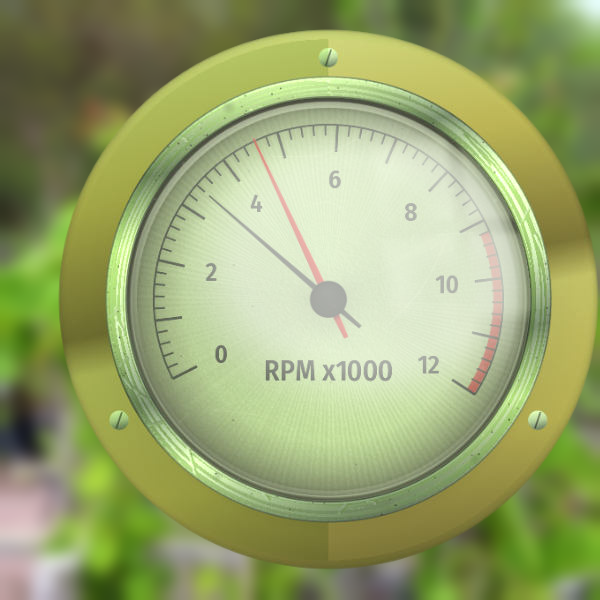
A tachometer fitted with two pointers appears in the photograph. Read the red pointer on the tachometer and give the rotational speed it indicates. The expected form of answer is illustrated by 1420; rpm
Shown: 4600; rpm
